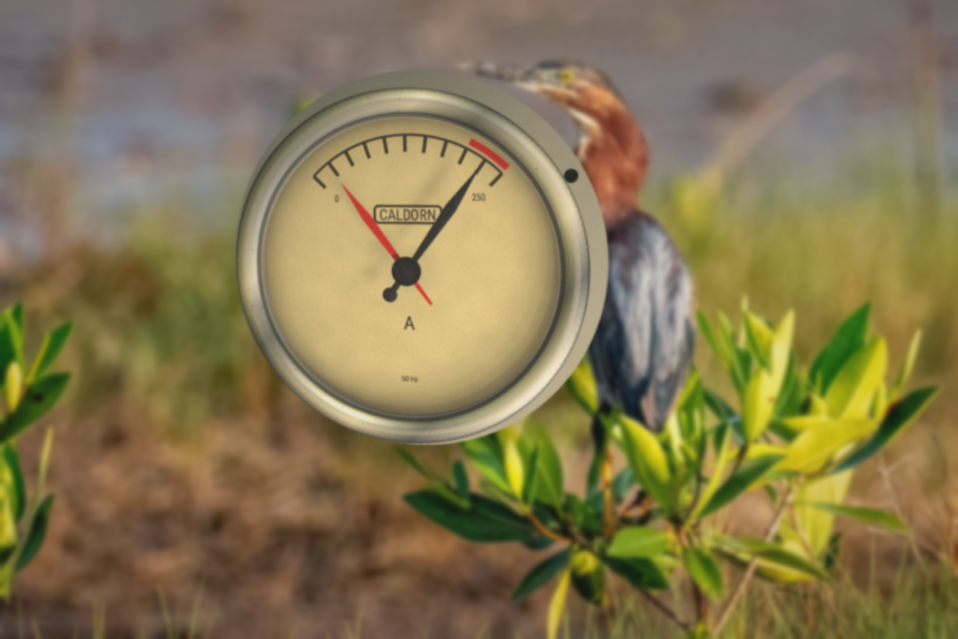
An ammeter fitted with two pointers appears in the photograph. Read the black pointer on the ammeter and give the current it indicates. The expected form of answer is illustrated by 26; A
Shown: 225; A
